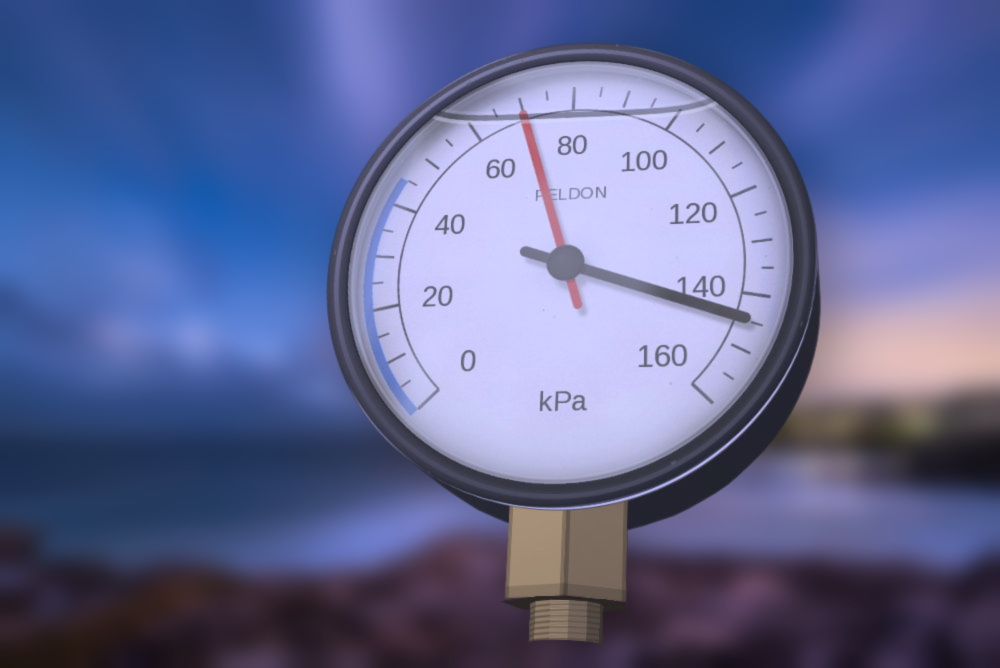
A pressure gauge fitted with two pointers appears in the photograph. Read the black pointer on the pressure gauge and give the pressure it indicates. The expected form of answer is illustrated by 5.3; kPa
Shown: 145; kPa
